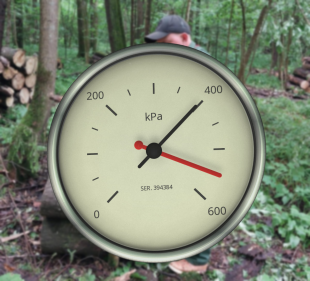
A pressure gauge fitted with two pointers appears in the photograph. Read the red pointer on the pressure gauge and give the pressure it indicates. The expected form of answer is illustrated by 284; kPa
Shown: 550; kPa
